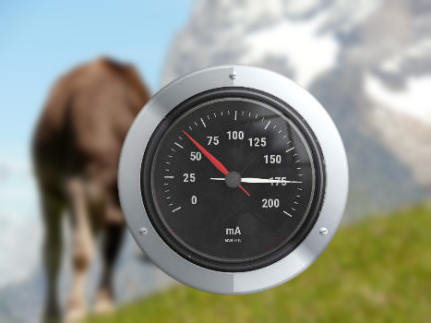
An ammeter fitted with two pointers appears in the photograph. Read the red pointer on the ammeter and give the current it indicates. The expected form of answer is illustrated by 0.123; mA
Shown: 60; mA
